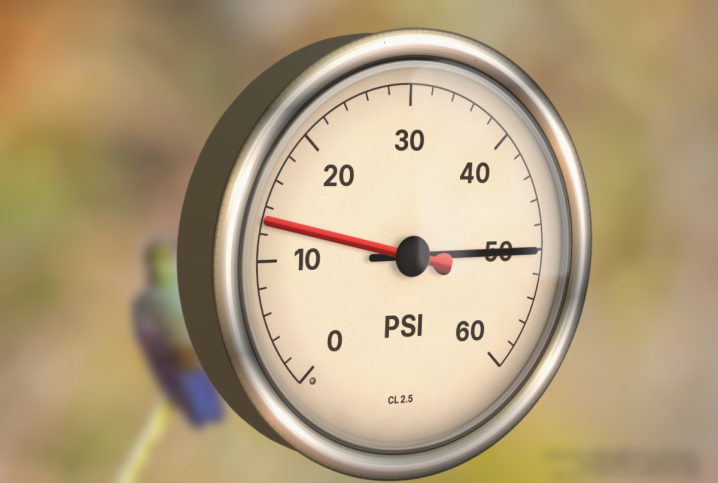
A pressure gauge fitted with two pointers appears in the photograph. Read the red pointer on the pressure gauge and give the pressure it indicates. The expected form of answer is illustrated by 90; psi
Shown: 13; psi
